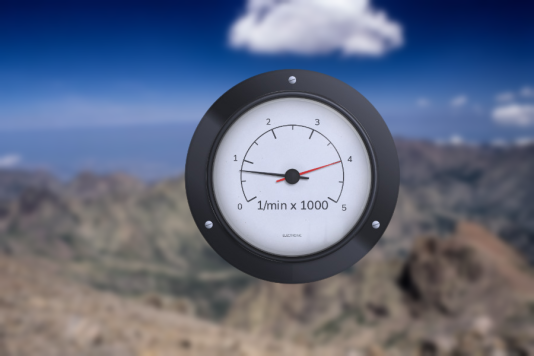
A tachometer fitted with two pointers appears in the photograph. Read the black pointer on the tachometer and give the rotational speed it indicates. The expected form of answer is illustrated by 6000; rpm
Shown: 750; rpm
